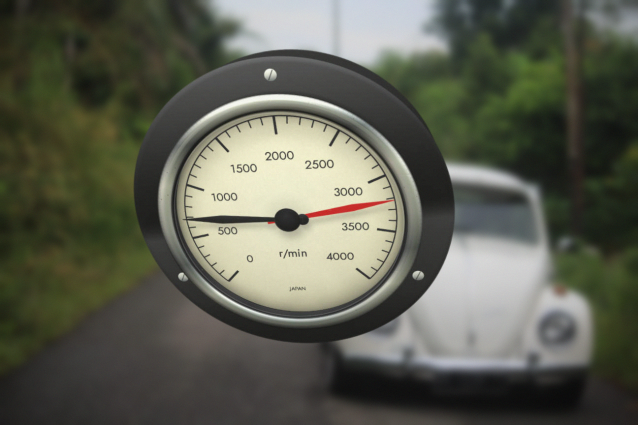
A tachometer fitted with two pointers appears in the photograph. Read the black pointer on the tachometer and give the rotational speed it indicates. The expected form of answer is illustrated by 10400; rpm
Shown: 700; rpm
